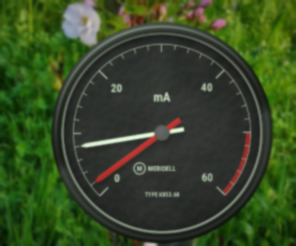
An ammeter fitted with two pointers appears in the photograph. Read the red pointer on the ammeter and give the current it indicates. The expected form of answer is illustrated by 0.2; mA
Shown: 2; mA
